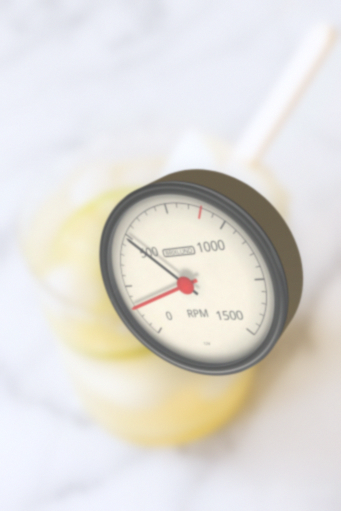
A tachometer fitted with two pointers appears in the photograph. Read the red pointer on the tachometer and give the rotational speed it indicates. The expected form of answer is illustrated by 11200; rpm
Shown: 150; rpm
